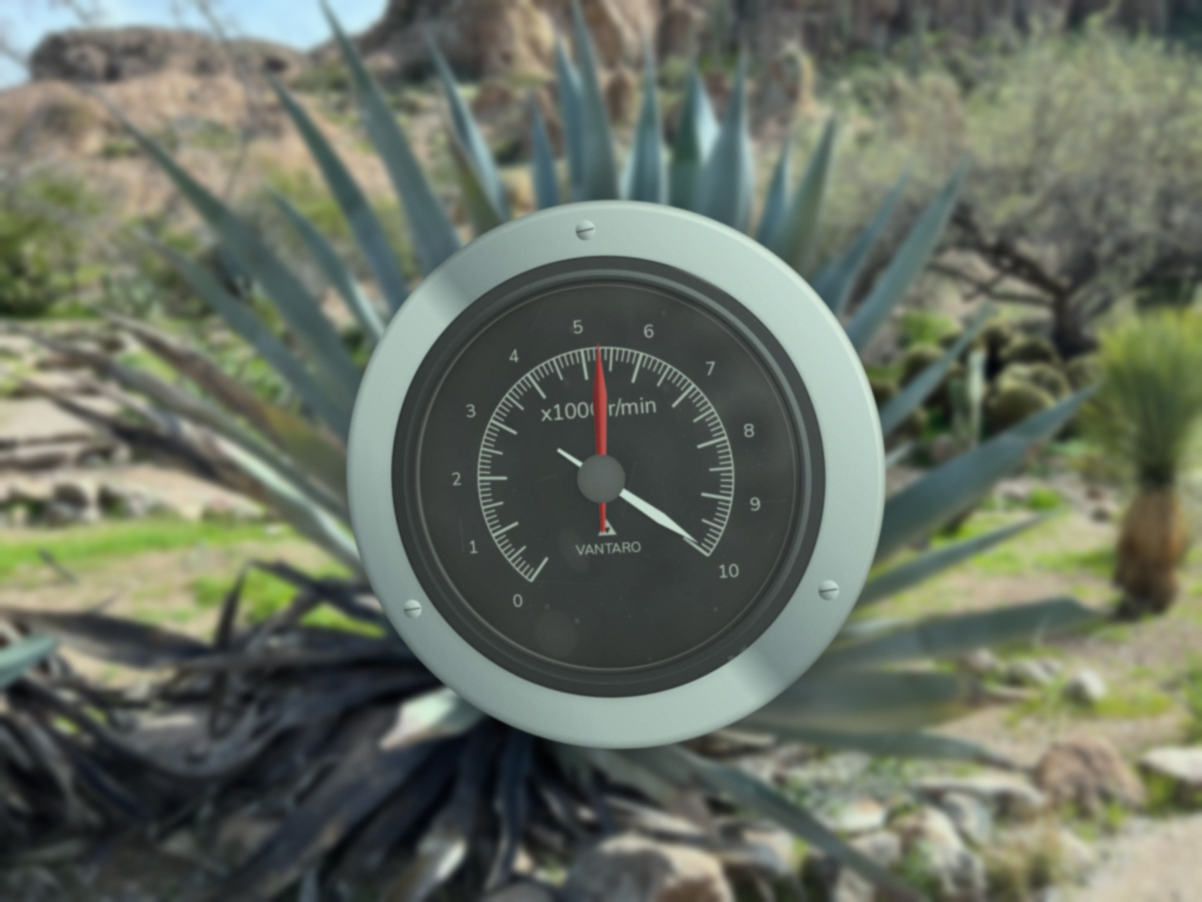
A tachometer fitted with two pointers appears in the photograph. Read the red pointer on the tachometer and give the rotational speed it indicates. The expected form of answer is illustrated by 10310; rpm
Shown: 5300; rpm
